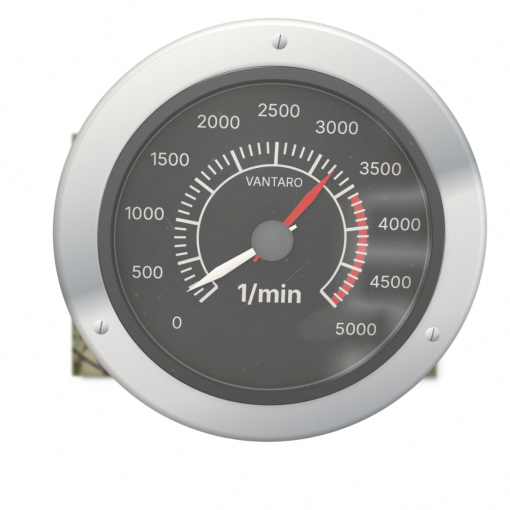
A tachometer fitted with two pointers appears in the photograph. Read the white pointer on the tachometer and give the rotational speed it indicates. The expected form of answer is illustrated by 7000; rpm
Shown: 200; rpm
